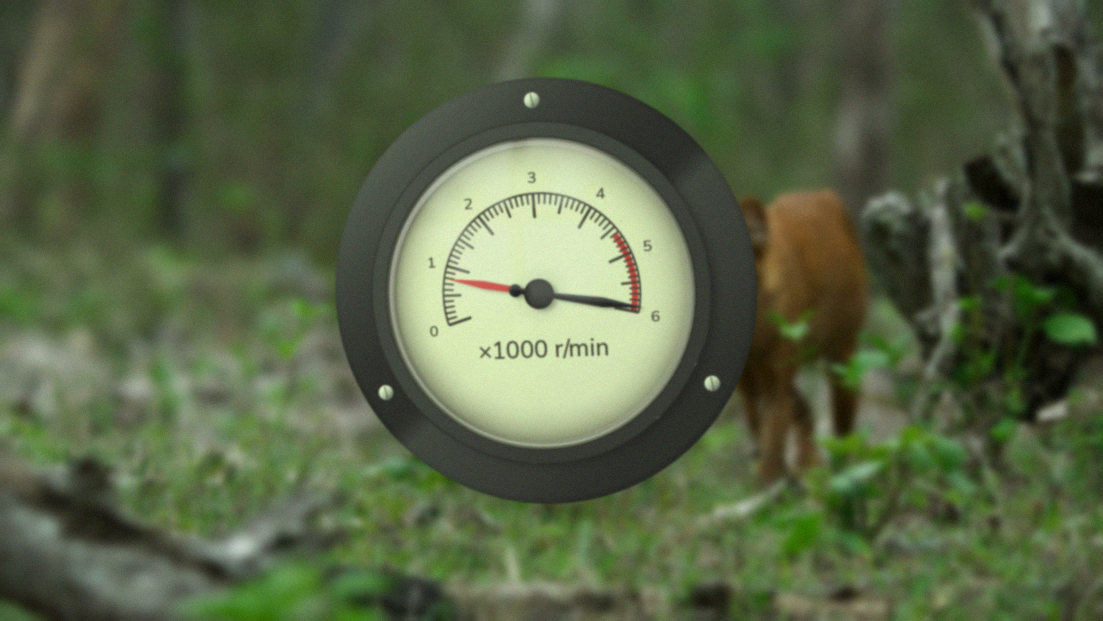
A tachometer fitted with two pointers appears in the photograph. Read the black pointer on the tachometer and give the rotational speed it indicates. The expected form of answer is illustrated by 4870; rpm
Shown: 5900; rpm
